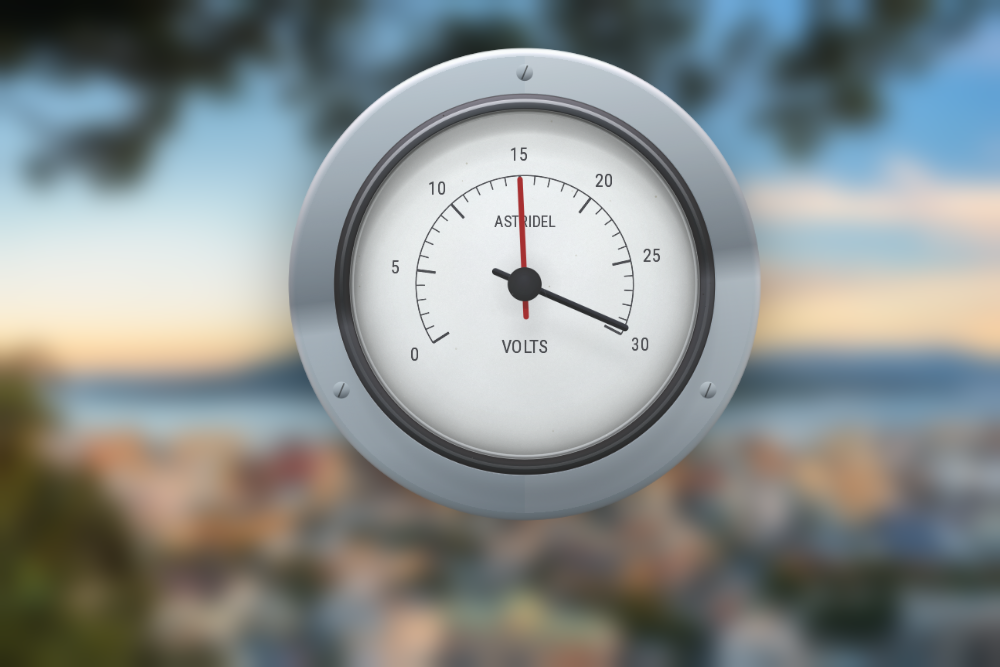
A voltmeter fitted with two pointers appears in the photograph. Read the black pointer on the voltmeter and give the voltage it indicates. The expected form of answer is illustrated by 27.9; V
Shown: 29.5; V
